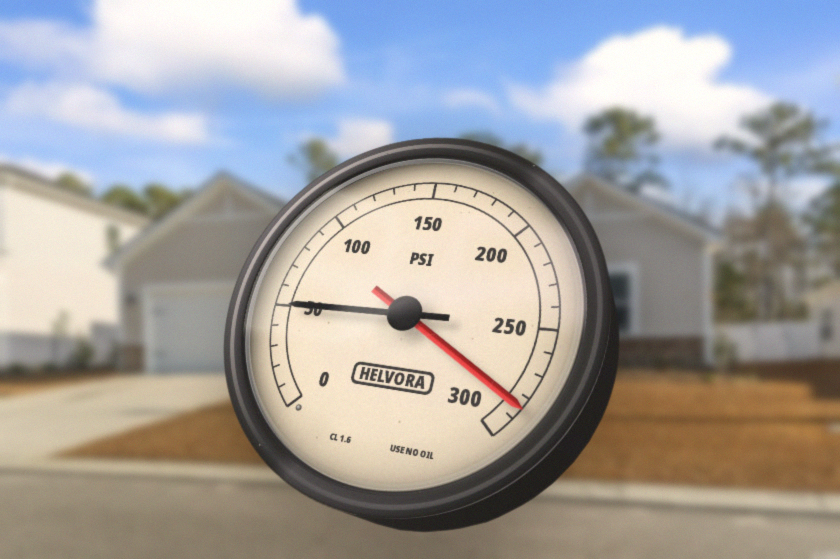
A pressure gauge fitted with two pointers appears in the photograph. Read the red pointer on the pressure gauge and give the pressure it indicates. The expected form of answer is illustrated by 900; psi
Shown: 285; psi
